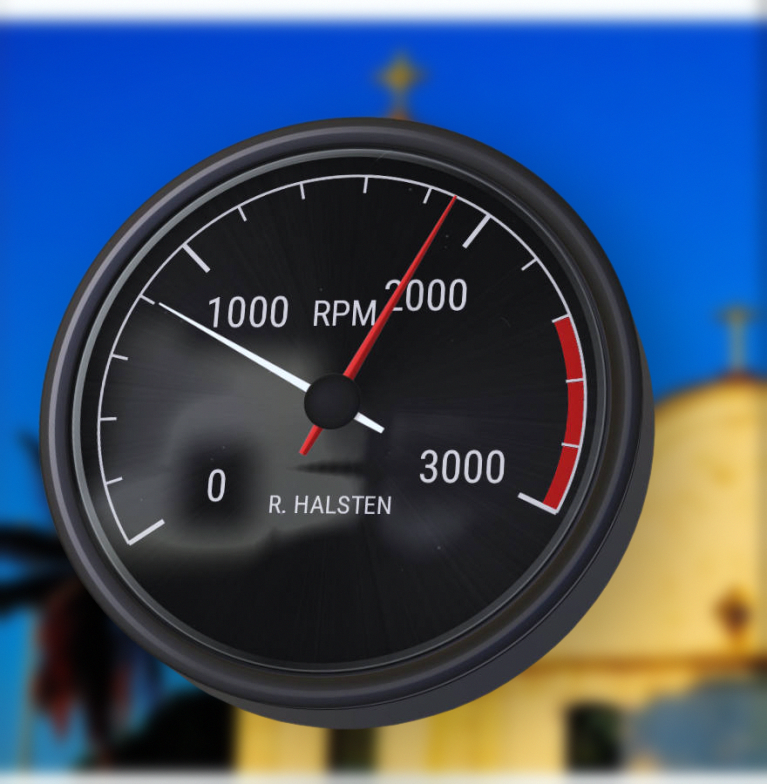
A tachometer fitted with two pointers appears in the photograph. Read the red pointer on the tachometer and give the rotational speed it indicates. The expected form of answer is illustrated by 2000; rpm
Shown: 1900; rpm
